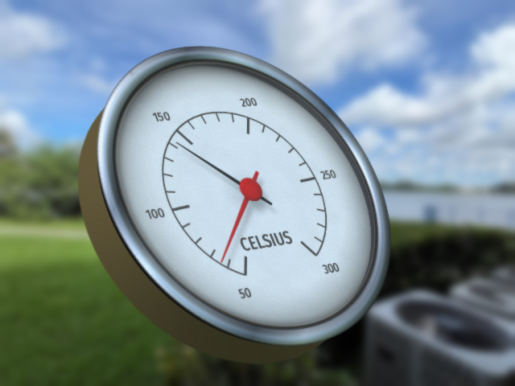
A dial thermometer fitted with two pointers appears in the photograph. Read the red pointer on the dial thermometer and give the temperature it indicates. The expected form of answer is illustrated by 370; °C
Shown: 65; °C
